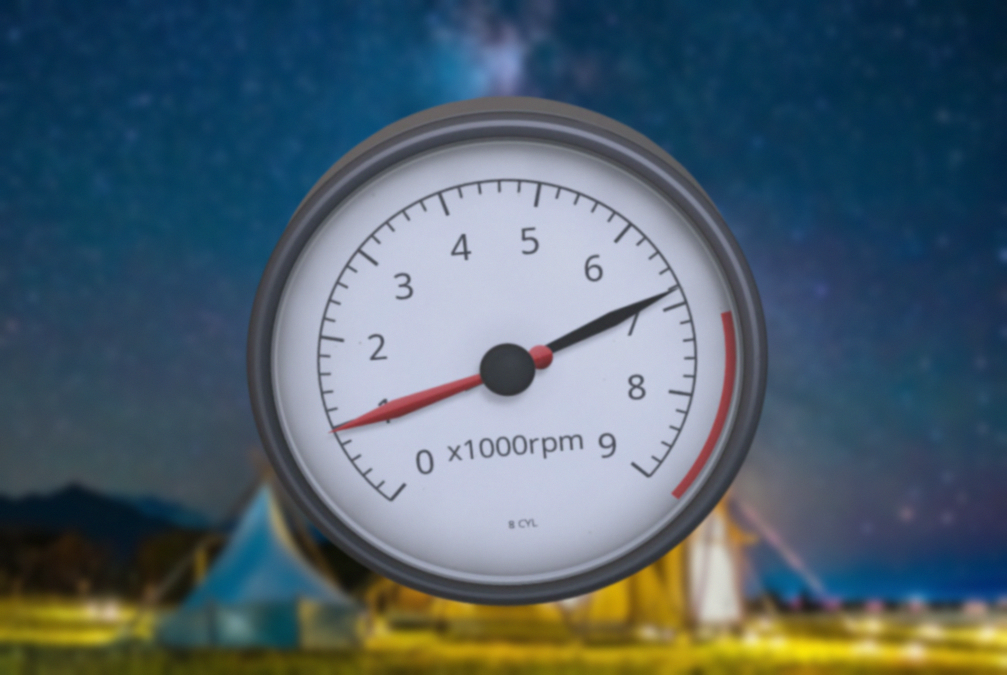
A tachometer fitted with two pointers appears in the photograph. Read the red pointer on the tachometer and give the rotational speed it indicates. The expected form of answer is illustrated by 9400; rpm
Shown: 1000; rpm
